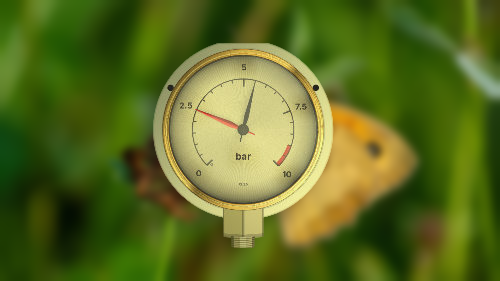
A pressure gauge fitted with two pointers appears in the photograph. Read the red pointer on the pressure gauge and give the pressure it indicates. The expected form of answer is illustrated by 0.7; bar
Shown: 2.5; bar
